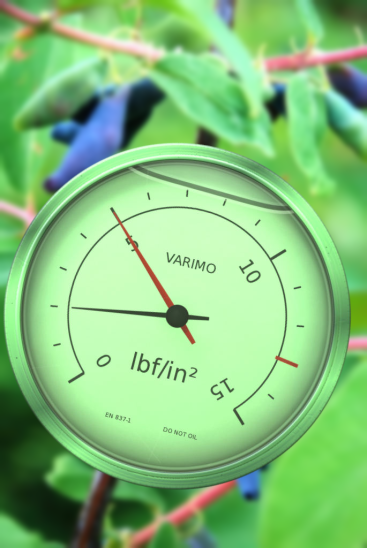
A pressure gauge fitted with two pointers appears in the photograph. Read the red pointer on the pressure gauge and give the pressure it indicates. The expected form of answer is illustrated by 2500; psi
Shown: 5; psi
